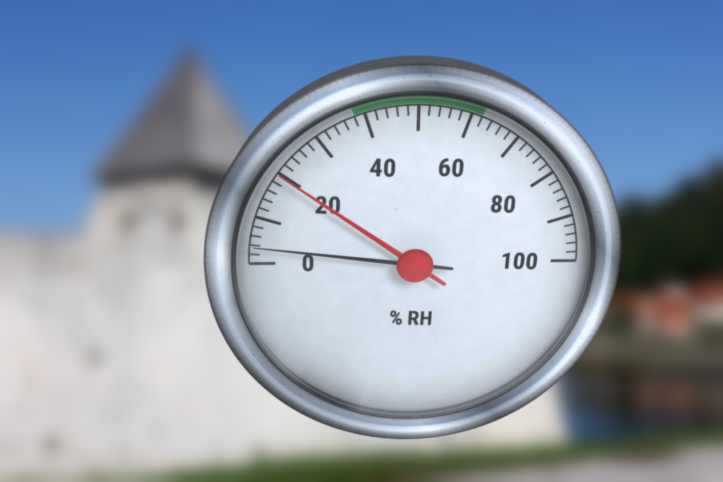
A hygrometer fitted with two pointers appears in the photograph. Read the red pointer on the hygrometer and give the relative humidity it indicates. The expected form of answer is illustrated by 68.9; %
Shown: 20; %
